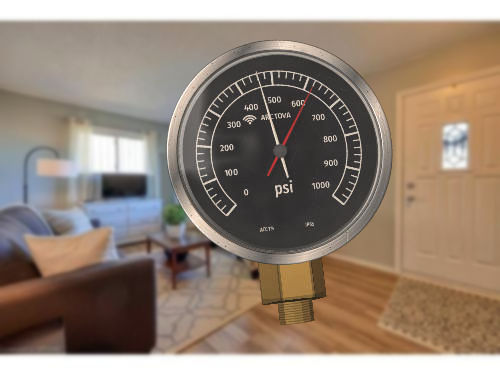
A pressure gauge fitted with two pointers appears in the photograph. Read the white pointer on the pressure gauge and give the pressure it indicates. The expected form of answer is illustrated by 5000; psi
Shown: 460; psi
